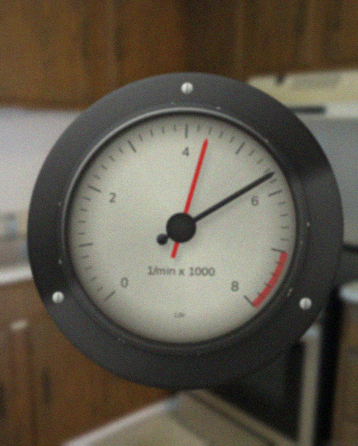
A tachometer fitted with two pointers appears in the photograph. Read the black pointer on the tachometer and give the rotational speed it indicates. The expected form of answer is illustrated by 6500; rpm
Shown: 5700; rpm
